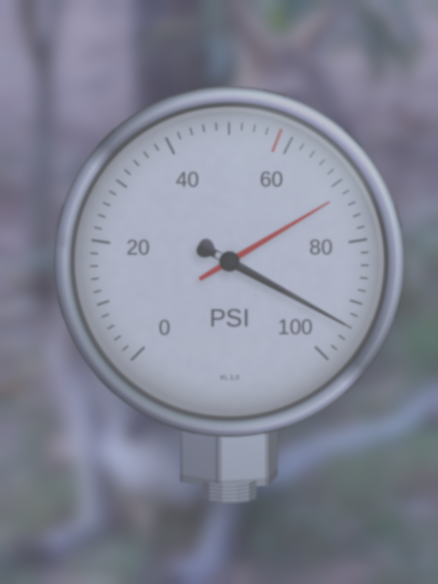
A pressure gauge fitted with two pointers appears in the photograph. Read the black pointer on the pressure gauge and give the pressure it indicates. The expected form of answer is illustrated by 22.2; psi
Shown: 94; psi
